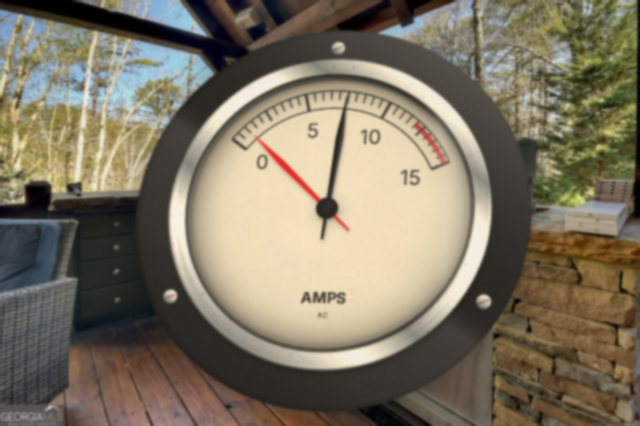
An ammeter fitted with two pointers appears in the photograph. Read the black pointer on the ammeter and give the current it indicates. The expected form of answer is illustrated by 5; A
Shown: 7.5; A
